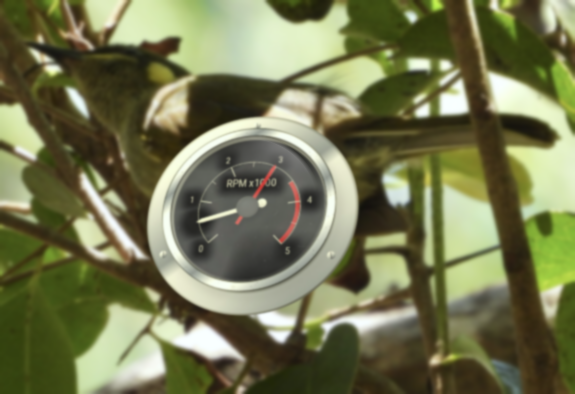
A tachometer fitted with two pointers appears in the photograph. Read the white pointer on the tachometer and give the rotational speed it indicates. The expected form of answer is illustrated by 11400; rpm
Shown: 500; rpm
